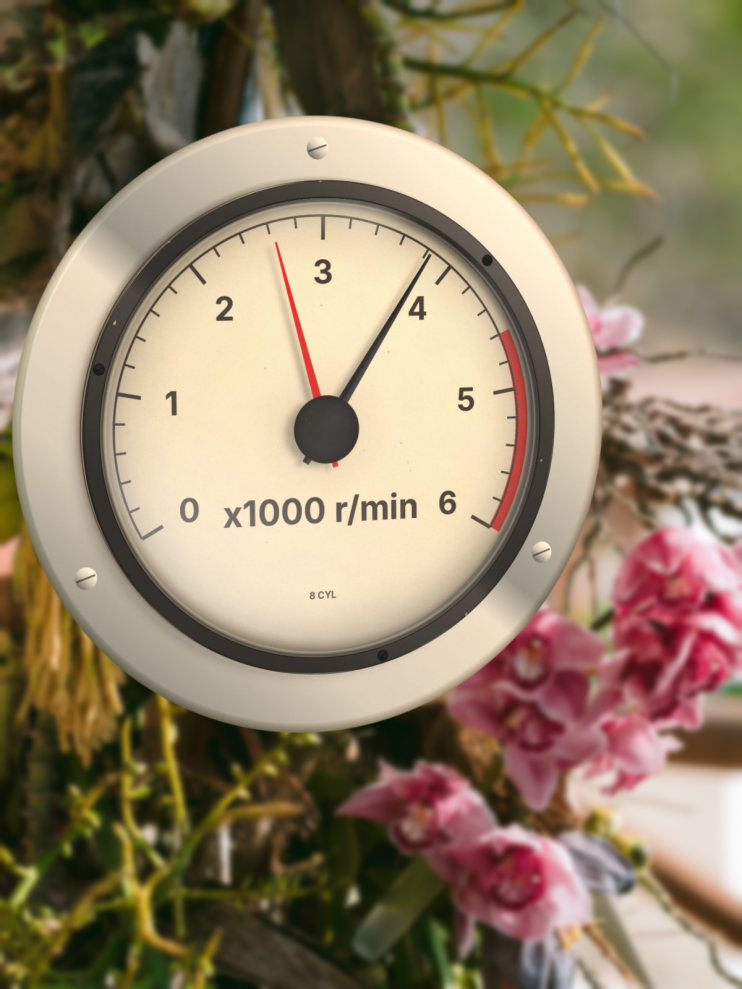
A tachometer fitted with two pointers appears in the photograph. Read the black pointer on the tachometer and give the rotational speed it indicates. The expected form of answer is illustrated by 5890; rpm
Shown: 3800; rpm
